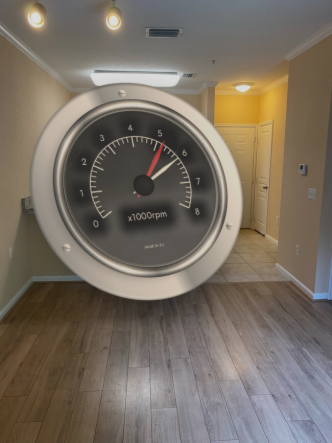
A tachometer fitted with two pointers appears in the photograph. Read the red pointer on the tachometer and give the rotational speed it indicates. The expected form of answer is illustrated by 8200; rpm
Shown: 5200; rpm
